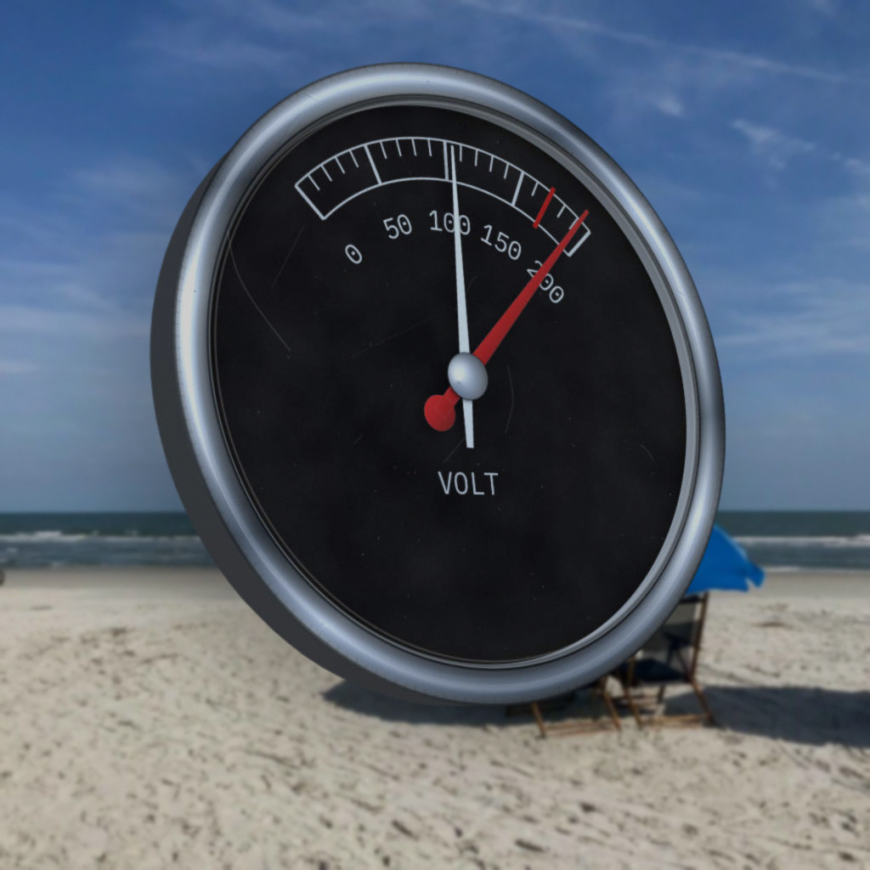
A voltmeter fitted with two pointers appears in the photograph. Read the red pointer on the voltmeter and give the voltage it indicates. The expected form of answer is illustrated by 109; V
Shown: 190; V
